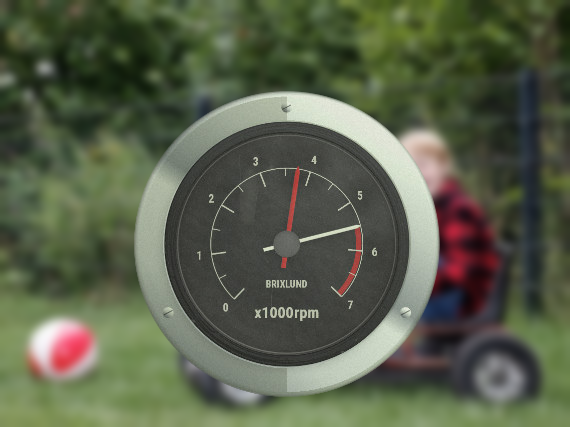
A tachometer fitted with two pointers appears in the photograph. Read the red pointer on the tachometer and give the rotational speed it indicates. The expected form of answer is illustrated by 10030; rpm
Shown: 3750; rpm
